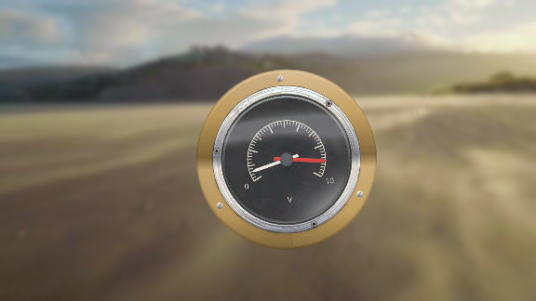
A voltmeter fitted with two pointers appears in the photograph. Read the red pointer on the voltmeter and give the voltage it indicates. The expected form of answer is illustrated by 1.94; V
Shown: 9; V
